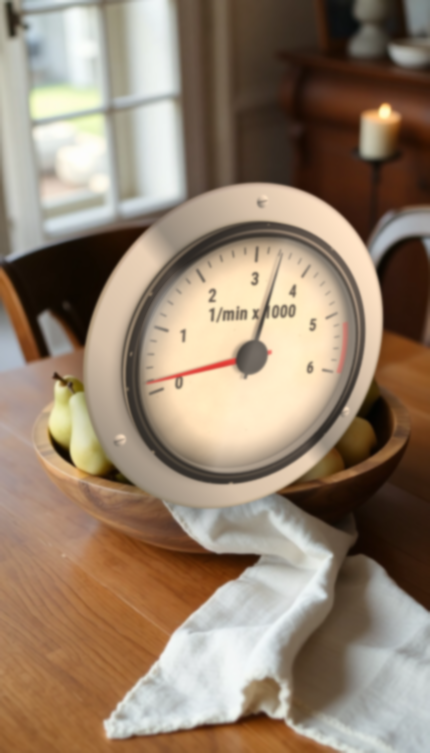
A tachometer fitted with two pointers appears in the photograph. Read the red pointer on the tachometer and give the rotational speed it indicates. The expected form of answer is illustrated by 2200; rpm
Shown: 200; rpm
